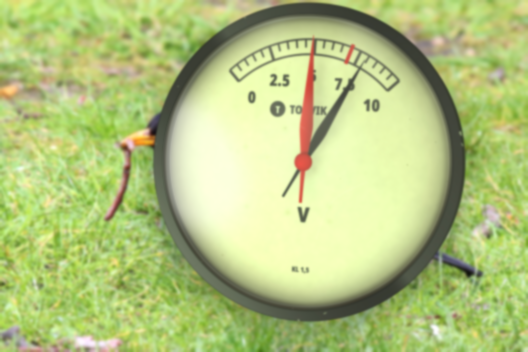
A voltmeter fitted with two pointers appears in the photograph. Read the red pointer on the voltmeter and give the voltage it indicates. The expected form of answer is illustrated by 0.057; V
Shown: 5; V
